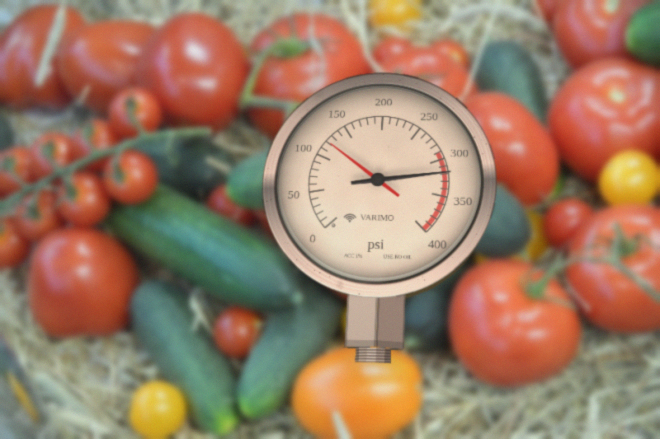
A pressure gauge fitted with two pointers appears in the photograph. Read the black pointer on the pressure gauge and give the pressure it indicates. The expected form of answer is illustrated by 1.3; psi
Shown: 320; psi
